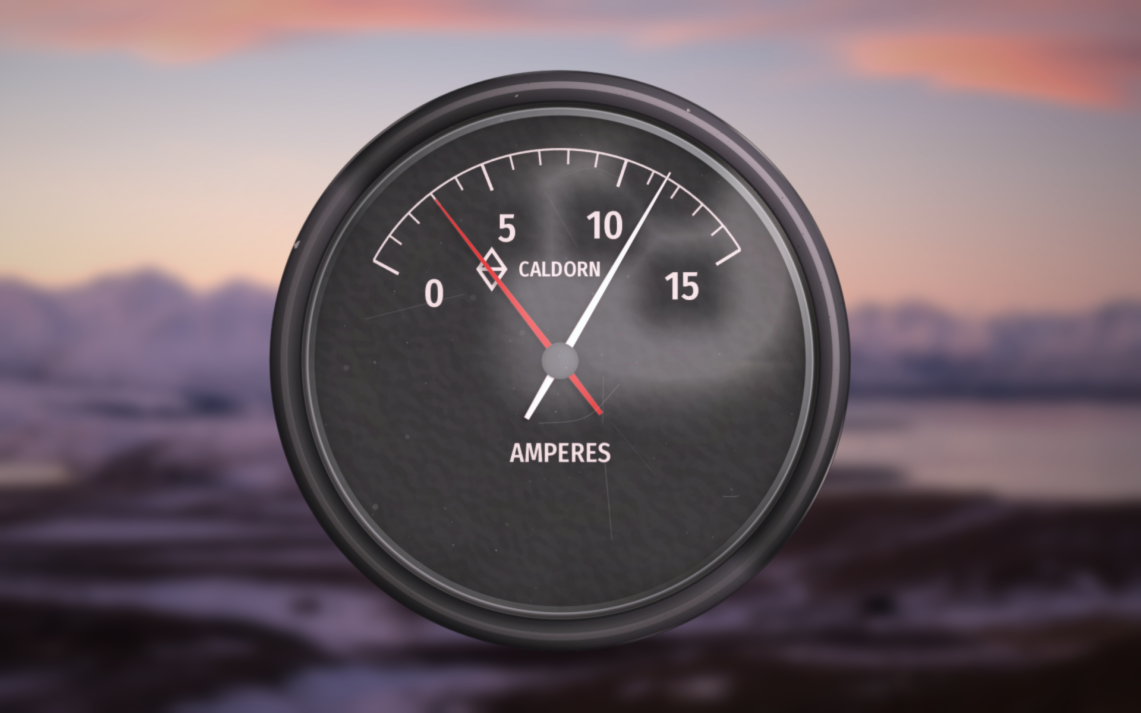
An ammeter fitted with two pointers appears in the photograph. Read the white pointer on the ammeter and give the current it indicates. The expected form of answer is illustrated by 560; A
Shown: 11.5; A
